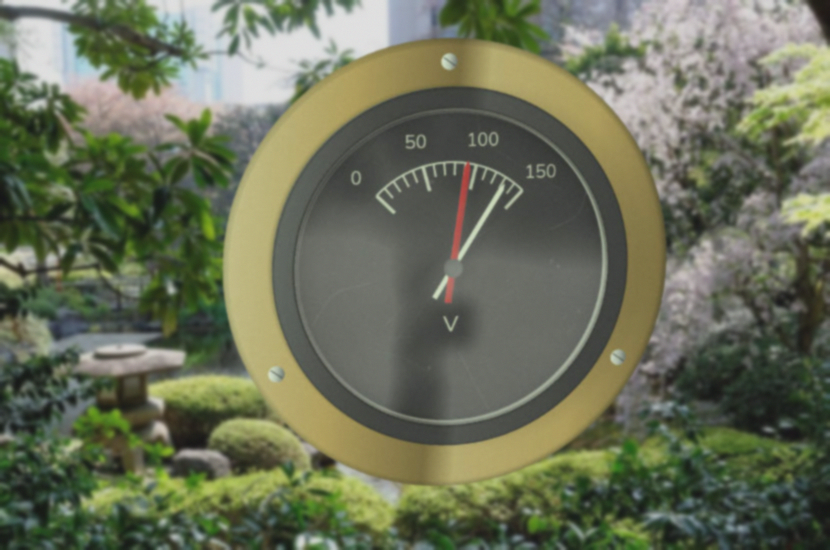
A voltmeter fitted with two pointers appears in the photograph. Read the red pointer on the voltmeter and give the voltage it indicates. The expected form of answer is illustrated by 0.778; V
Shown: 90; V
